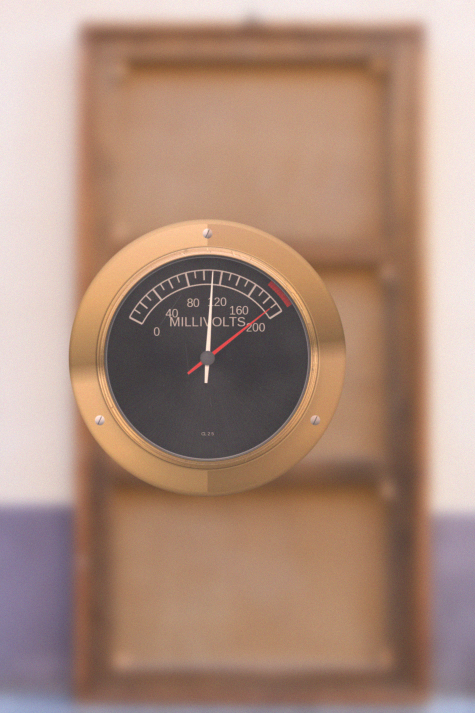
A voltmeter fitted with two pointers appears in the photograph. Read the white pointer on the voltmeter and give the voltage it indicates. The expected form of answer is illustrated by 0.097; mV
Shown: 110; mV
